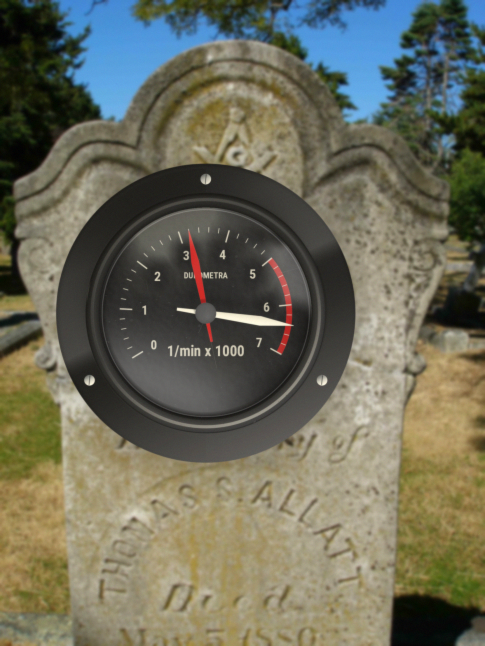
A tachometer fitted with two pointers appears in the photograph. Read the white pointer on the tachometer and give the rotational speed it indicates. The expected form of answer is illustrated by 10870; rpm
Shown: 6400; rpm
